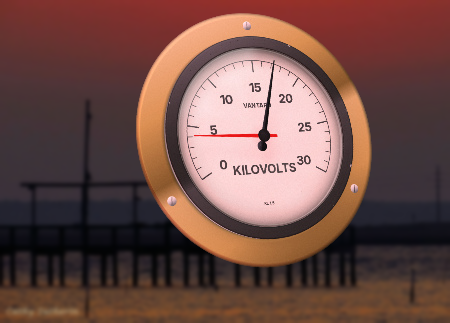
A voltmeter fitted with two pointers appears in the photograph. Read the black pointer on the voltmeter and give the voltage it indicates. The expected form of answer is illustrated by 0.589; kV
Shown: 17; kV
